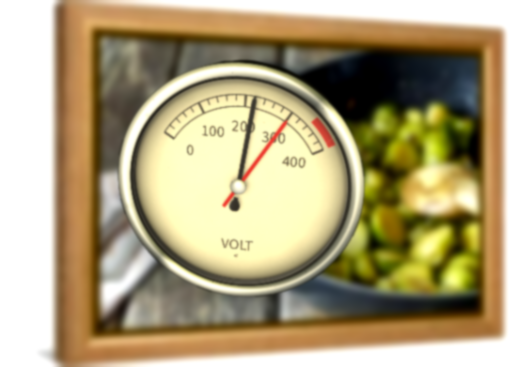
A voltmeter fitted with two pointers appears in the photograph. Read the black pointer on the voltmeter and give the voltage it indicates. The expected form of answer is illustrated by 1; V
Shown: 220; V
